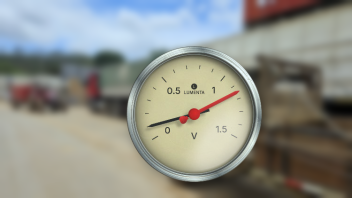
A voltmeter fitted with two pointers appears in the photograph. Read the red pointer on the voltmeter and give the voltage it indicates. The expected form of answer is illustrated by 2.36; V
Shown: 1.15; V
